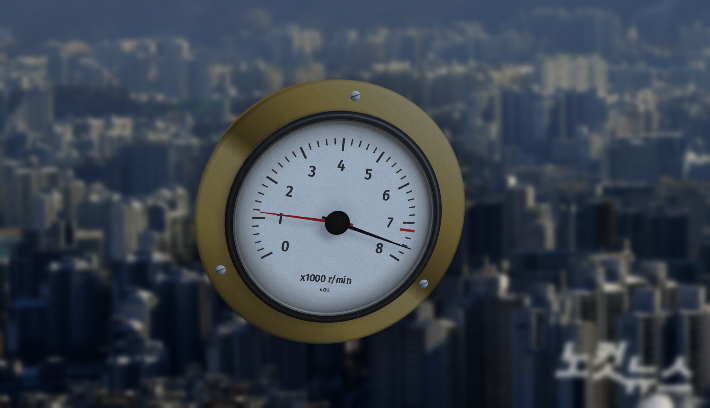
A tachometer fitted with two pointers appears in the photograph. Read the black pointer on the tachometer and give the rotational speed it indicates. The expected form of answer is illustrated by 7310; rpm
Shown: 7600; rpm
